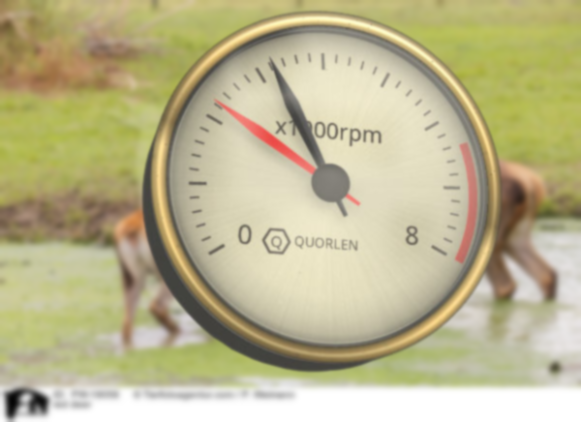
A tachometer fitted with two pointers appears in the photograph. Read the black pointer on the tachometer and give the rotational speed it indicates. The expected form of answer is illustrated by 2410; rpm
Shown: 3200; rpm
